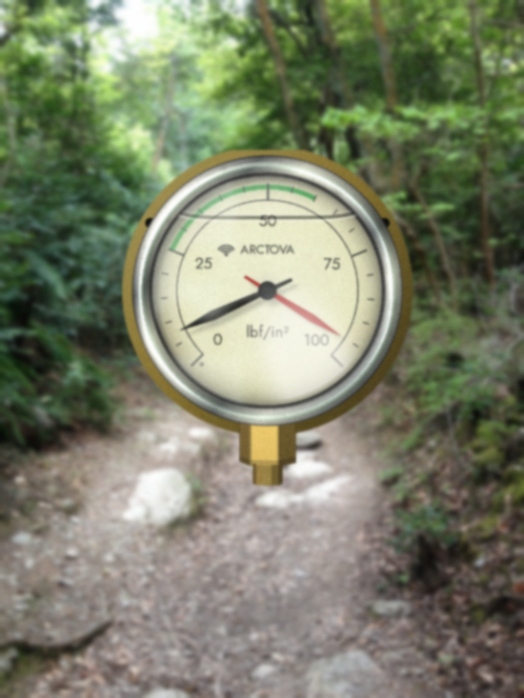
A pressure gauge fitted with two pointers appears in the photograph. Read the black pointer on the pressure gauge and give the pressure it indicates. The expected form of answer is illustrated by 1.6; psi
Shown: 7.5; psi
